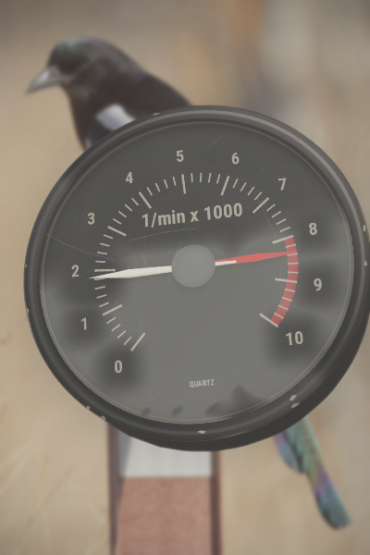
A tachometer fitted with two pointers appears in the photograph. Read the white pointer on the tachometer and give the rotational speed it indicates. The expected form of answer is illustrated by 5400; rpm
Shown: 1800; rpm
